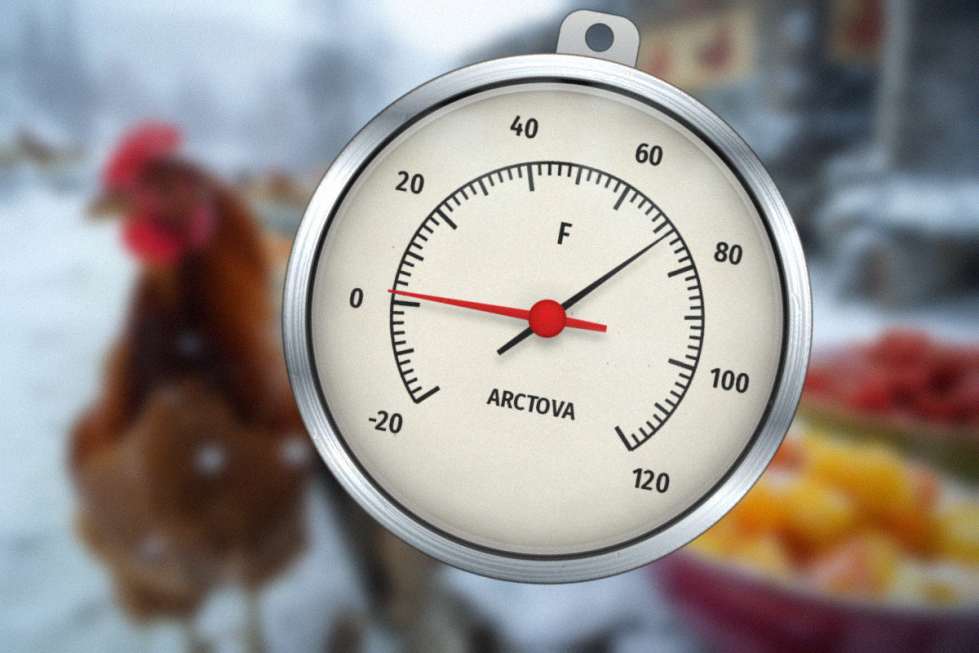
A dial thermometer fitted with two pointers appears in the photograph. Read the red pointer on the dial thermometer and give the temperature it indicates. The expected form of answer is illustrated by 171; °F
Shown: 2; °F
